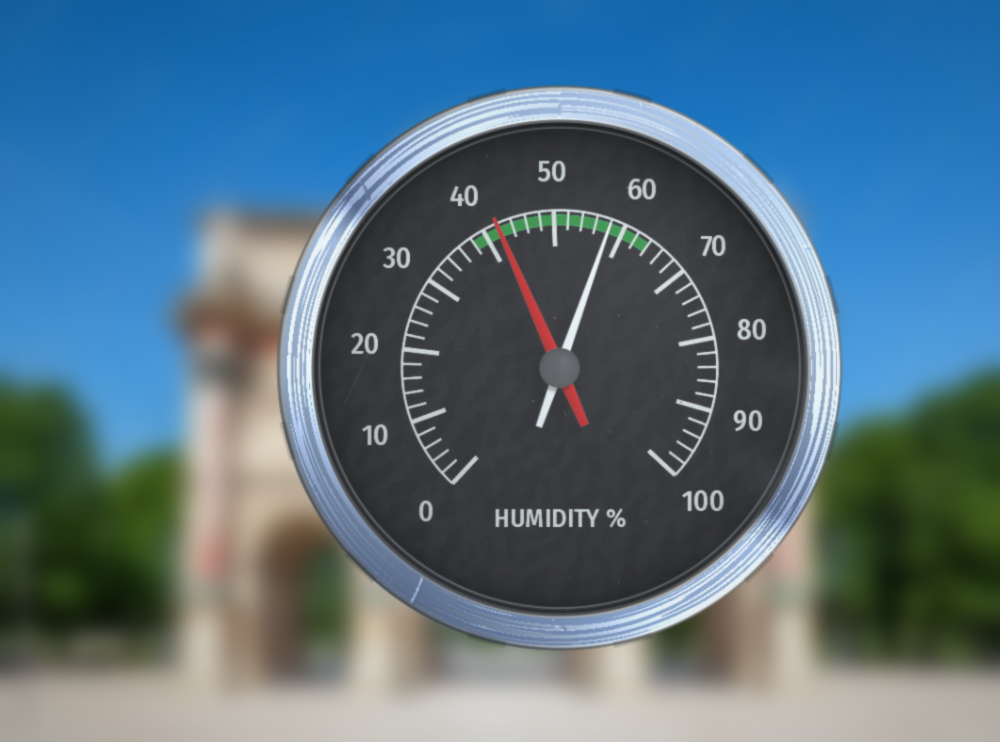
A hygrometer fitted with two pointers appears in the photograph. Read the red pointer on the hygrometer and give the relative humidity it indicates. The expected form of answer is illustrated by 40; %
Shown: 42; %
